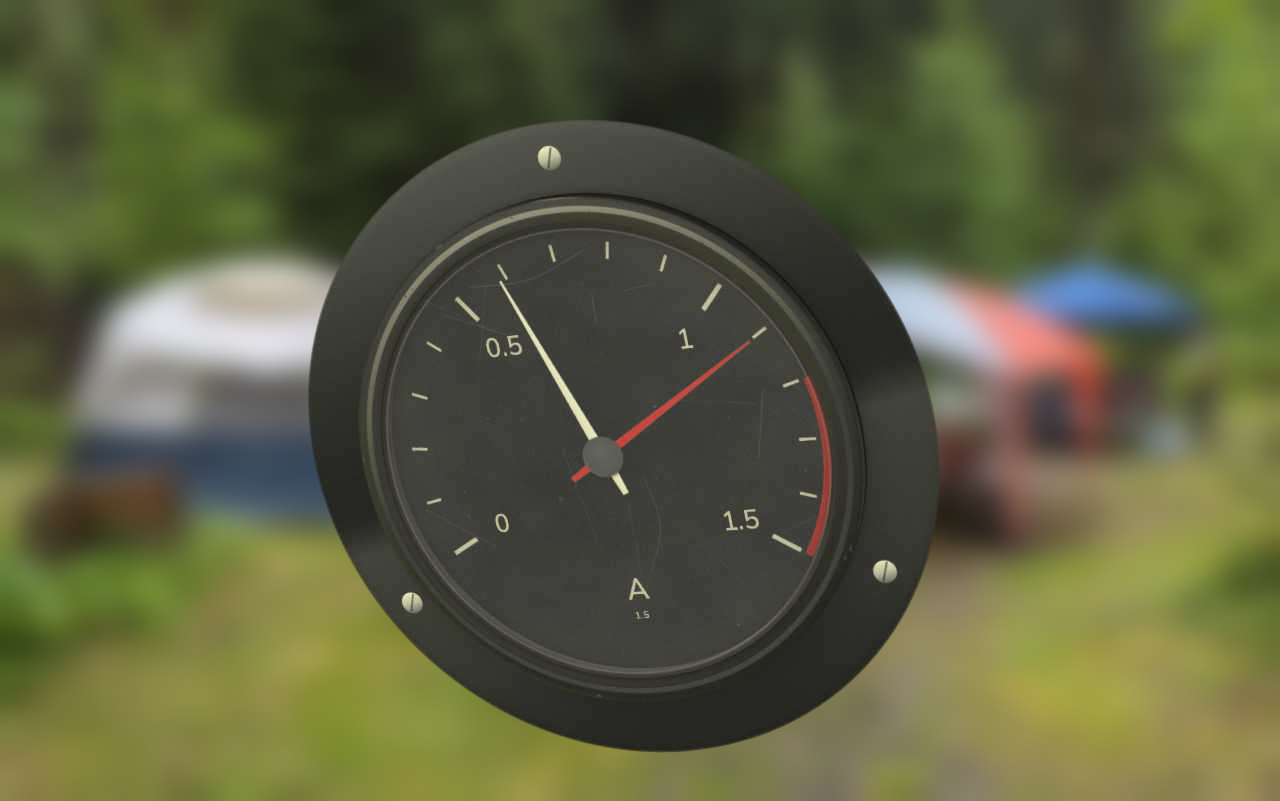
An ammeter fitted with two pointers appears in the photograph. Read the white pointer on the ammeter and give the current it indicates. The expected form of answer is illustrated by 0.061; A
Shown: 0.6; A
